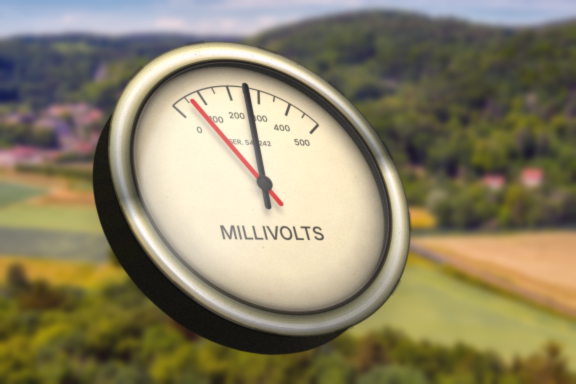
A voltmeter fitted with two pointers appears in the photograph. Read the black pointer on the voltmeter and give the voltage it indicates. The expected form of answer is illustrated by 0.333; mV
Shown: 250; mV
